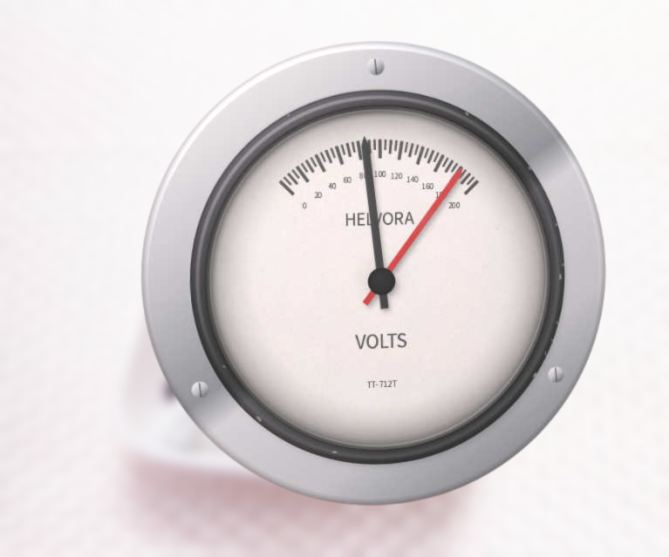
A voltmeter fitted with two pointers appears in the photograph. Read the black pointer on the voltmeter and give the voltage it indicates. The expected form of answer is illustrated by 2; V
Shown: 85; V
